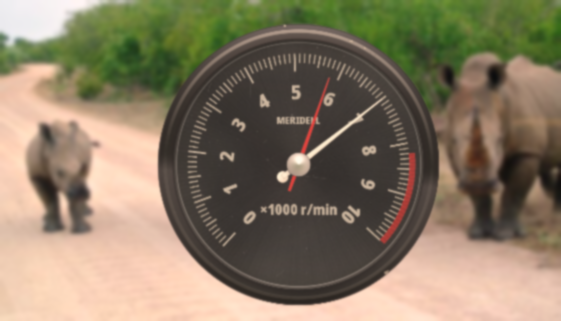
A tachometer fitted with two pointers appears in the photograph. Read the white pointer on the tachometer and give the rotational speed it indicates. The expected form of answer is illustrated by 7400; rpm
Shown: 7000; rpm
